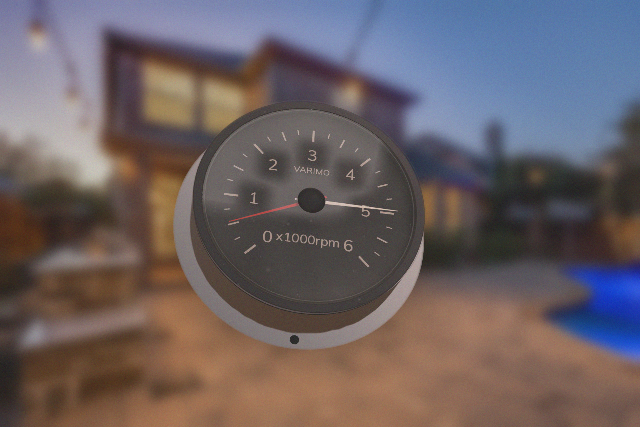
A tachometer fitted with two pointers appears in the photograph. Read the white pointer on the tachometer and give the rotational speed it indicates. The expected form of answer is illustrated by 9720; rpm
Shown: 5000; rpm
